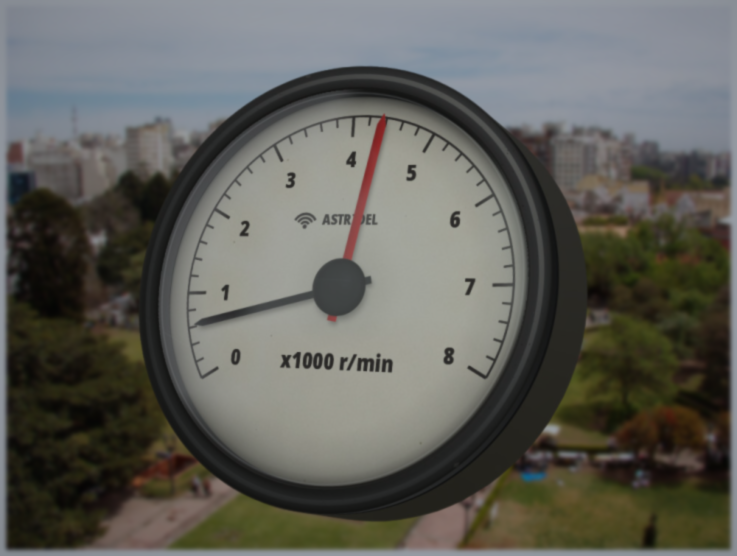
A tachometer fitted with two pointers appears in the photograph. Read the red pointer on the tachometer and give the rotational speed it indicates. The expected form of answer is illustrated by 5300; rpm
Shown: 4400; rpm
